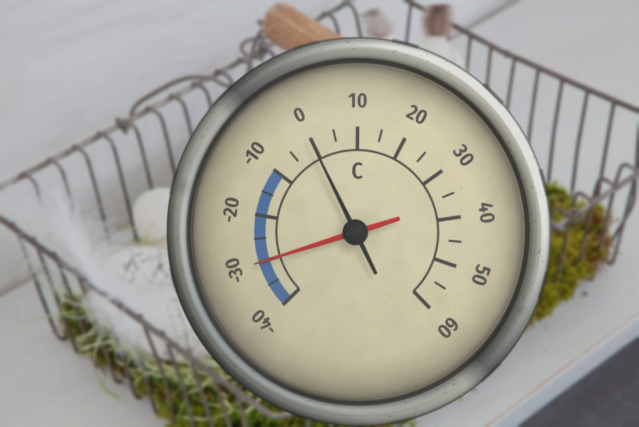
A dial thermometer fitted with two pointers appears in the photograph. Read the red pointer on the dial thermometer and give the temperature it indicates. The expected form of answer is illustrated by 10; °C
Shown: -30; °C
